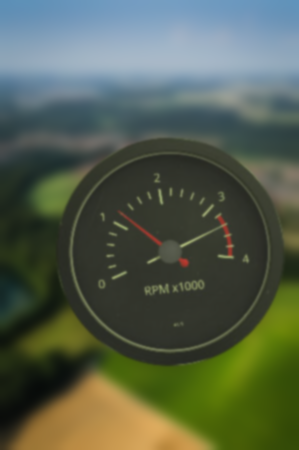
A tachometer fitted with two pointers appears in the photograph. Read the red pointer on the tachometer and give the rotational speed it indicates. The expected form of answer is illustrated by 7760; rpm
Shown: 1200; rpm
